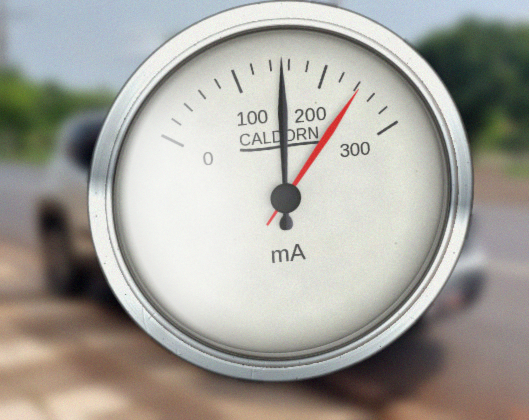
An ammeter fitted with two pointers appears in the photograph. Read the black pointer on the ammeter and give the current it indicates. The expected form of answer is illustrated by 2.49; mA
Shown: 150; mA
